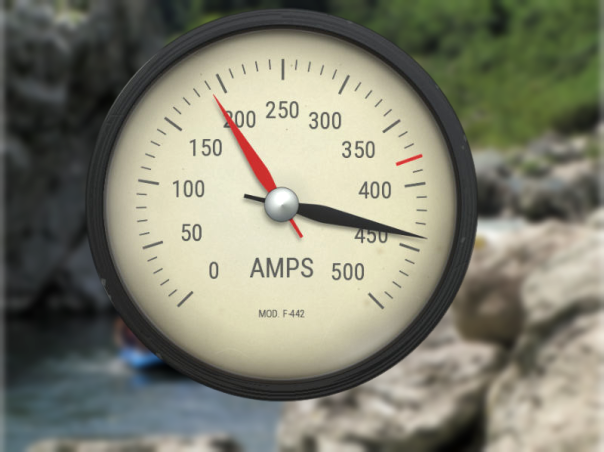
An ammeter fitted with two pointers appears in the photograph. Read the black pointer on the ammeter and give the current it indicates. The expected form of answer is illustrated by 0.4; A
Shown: 440; A
